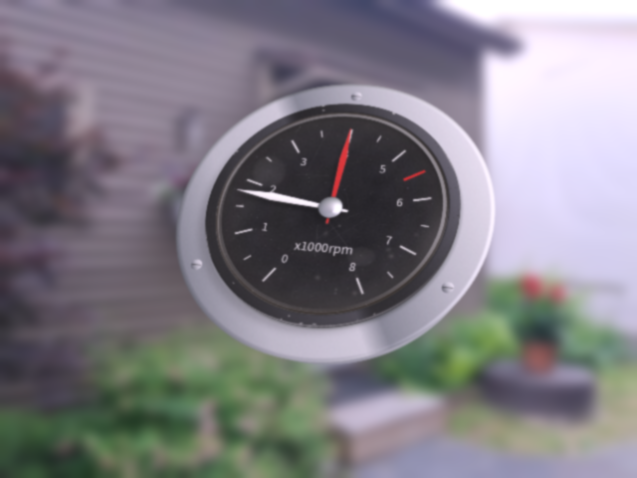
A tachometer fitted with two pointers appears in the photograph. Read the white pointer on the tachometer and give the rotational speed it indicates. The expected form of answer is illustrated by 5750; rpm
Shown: 1750; rpm
